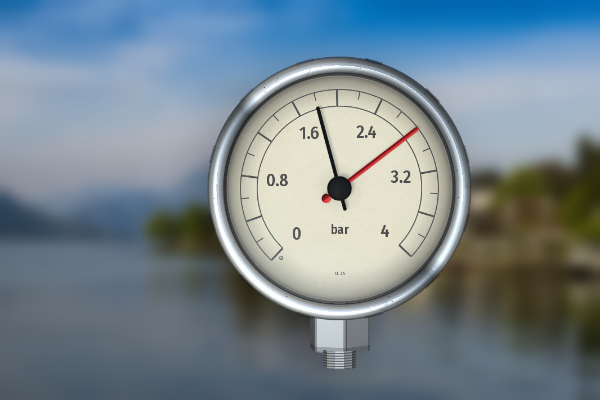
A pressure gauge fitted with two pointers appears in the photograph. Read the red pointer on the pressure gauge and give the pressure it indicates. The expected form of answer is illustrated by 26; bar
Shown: 2.8; bar
